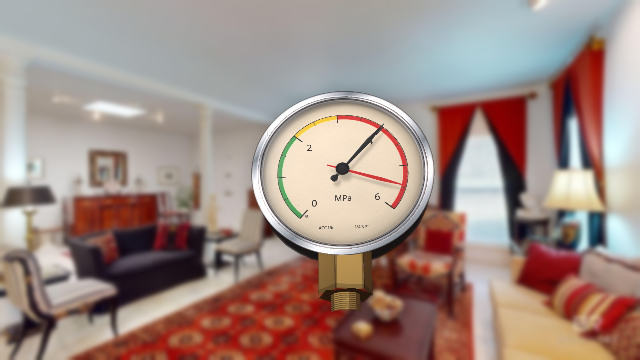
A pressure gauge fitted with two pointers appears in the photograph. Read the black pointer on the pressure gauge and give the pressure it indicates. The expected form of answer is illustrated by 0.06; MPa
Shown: 4; MPa
